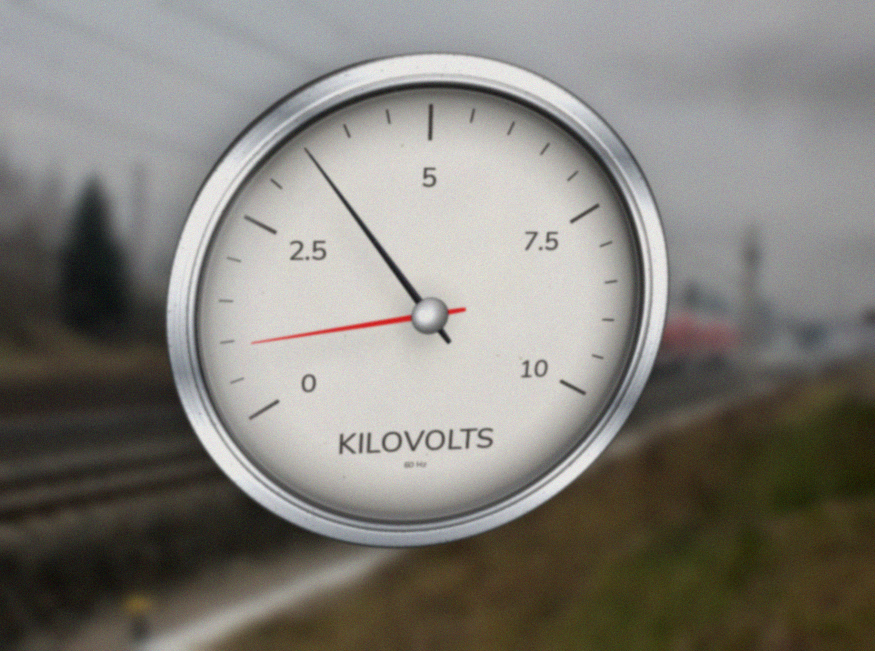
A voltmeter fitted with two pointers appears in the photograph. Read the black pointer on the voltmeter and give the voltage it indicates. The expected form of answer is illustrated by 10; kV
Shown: 3.5; kV
